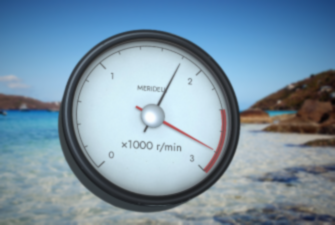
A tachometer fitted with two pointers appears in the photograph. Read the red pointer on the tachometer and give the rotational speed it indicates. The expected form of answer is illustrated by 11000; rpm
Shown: 2800; rpm
